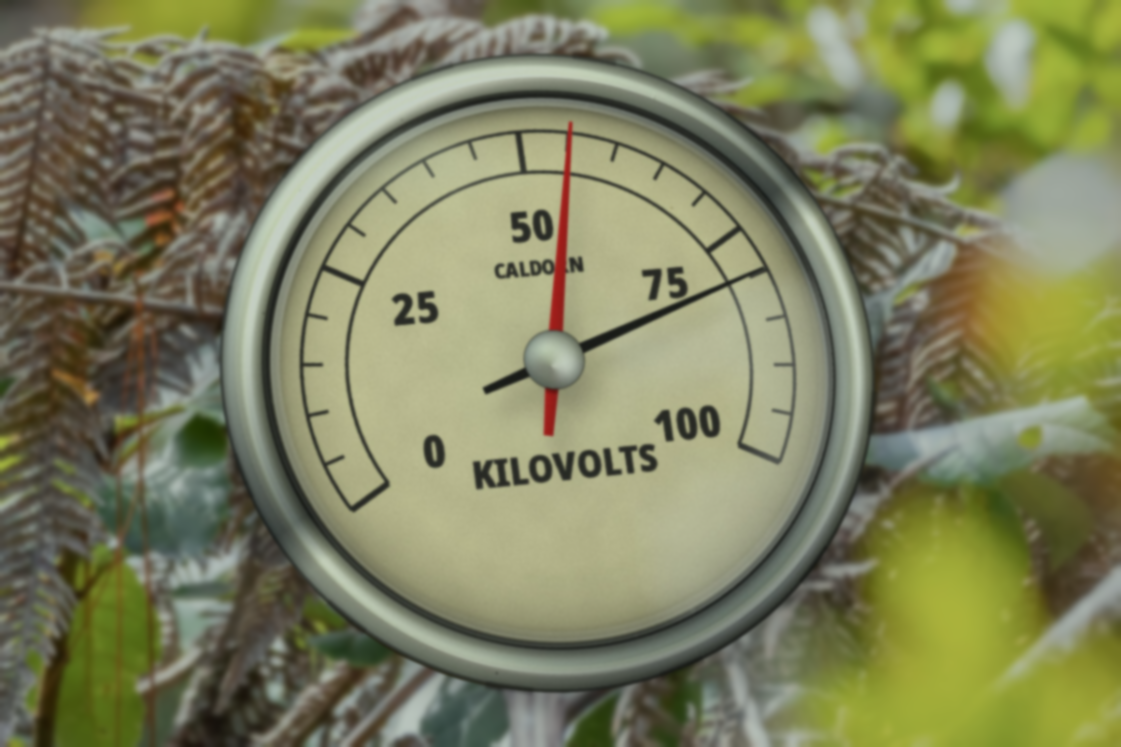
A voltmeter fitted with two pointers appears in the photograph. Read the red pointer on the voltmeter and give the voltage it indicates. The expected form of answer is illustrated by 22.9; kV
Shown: 55; kV
